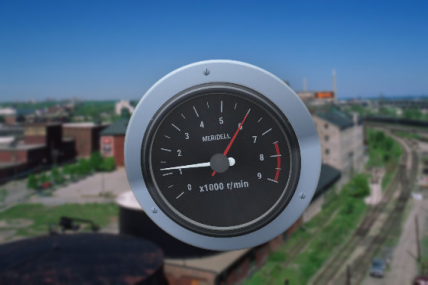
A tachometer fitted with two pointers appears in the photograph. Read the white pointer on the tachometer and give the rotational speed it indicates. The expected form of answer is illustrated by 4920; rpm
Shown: 1250; rpm
